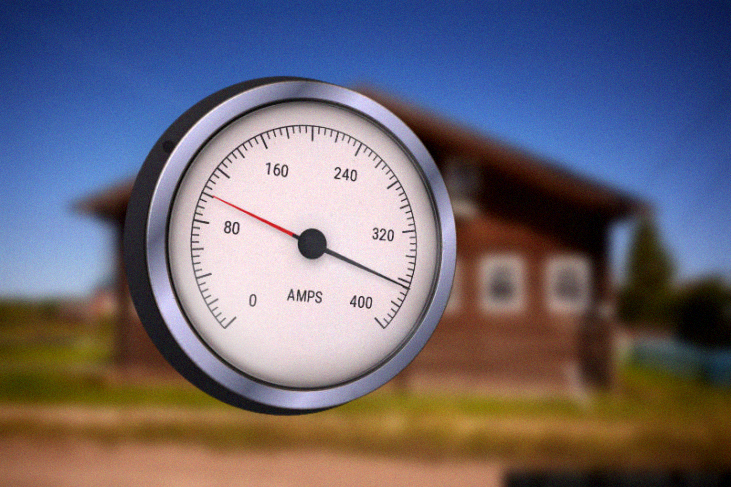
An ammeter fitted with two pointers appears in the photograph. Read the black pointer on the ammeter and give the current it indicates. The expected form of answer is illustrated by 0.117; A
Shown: 365; A
